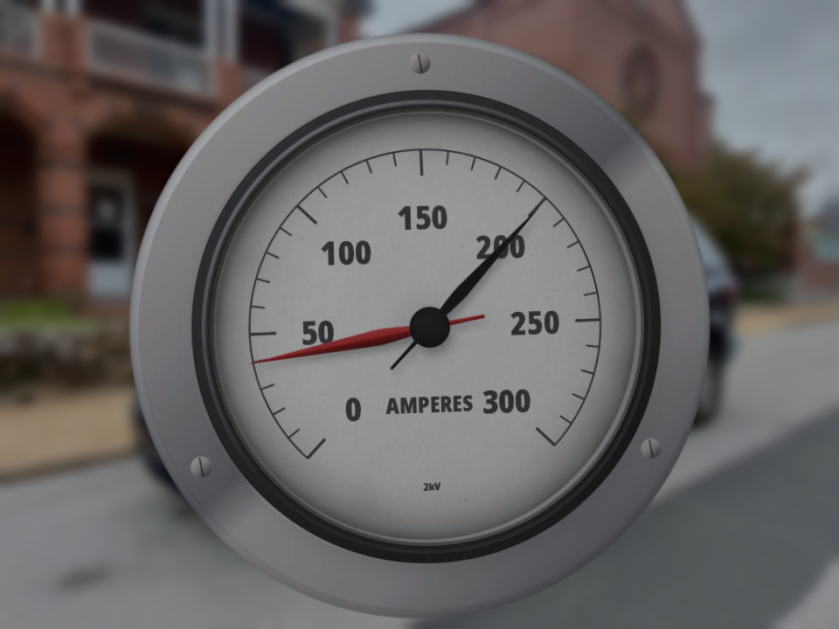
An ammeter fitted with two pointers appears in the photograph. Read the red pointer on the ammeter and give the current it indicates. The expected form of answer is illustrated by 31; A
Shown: 40; A
